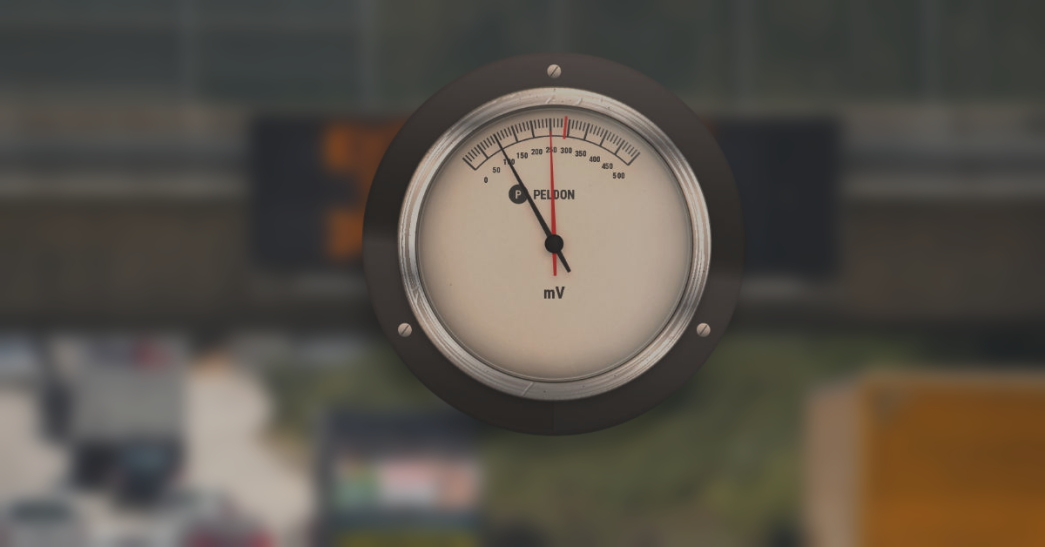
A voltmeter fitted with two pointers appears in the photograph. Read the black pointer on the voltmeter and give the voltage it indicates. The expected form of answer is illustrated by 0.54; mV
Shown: 100; mV
